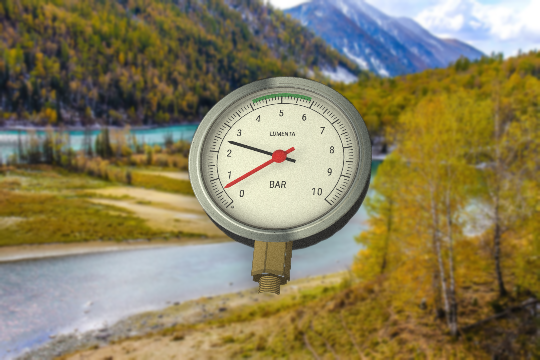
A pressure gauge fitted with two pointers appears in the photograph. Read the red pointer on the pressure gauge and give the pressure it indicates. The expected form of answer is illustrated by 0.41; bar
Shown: 0.5; bar
